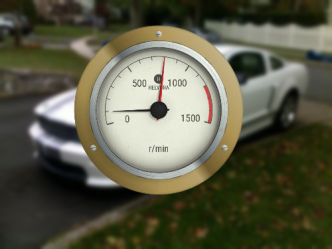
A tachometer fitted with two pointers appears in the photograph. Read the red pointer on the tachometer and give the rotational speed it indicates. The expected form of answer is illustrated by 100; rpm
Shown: 800; rpm
